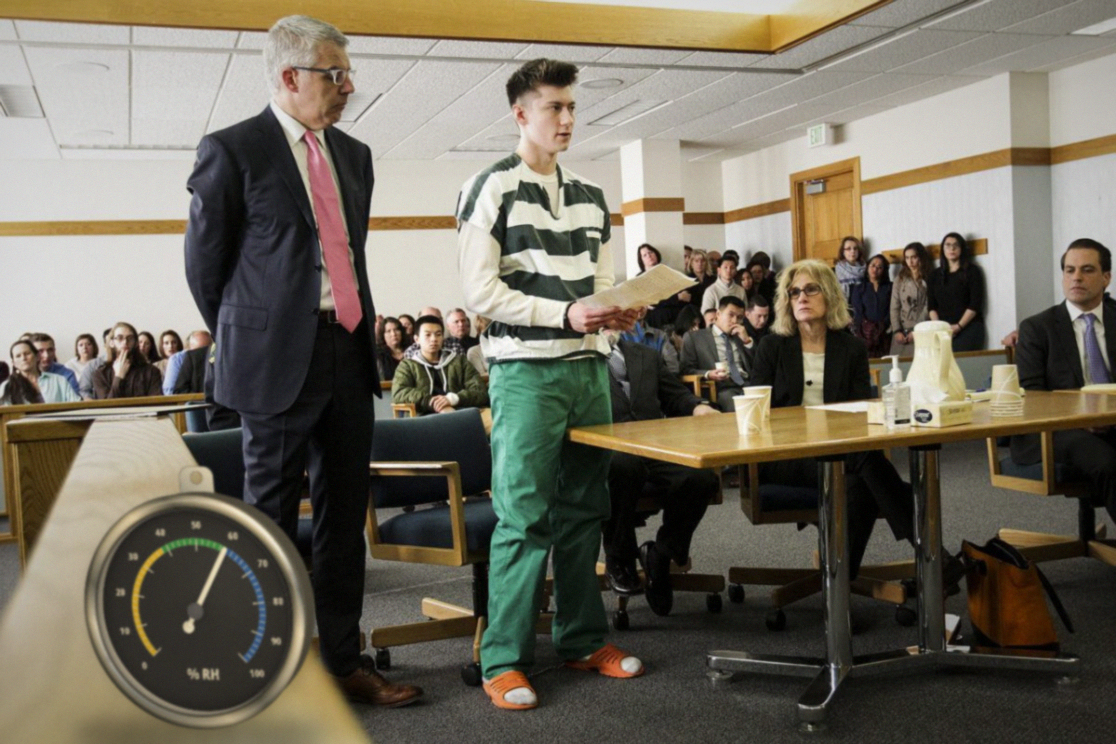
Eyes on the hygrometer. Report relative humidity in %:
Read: 60 %
